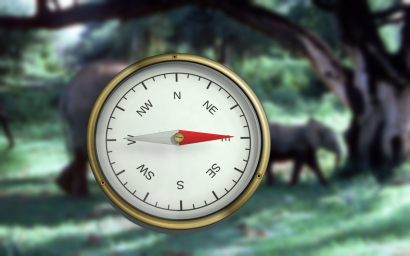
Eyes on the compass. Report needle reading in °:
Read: 90 °
